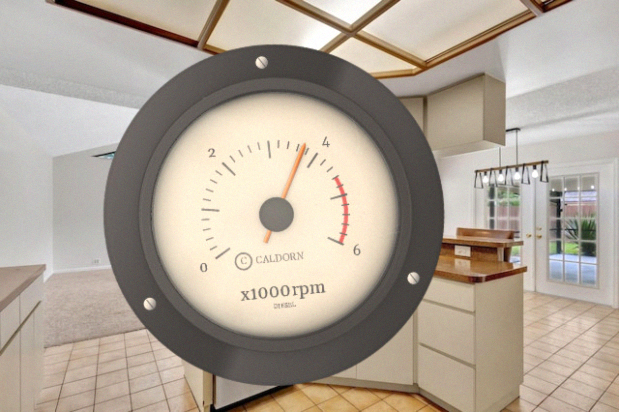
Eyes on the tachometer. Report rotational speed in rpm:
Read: 3700 rpm
